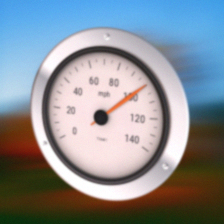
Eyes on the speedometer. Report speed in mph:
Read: 100 mph
